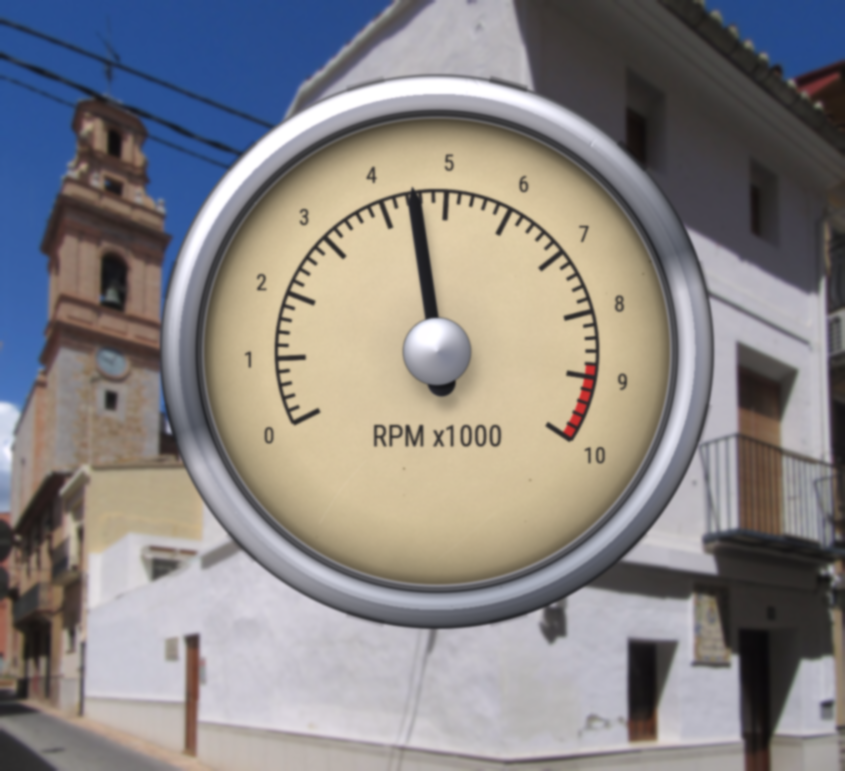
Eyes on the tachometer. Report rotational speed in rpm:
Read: 4500 rpm
